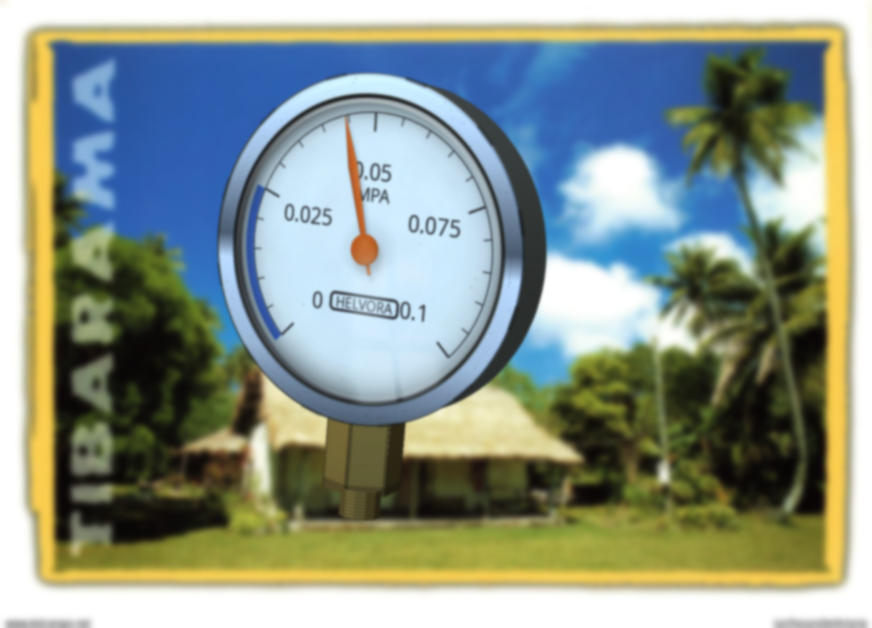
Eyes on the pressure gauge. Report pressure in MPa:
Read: 0.045 MPa
